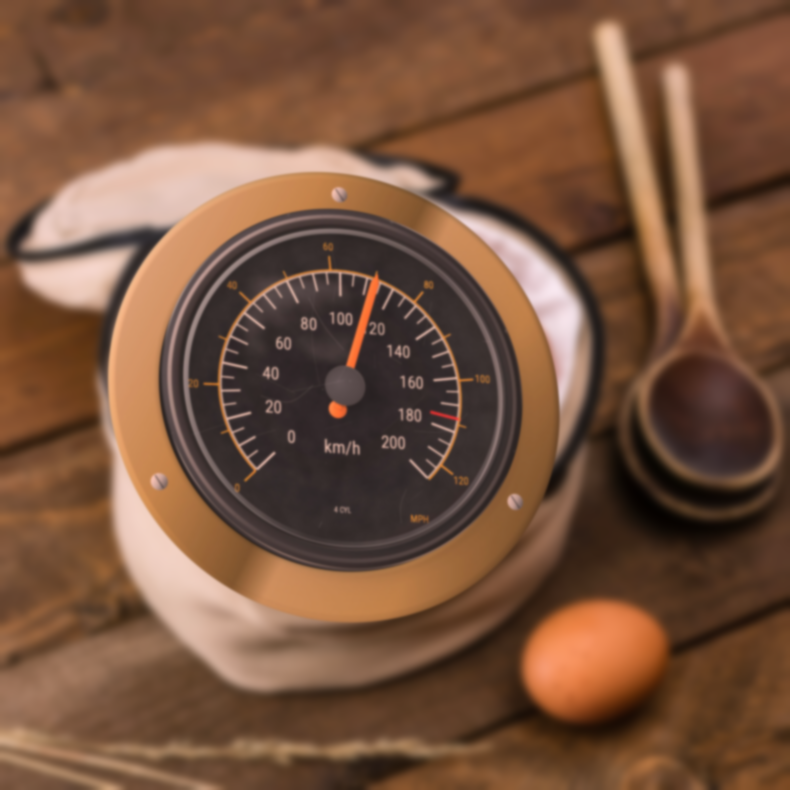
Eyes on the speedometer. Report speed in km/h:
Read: 112.5 km/h
